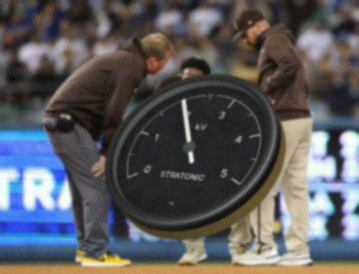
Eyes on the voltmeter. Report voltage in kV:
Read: 2 kV
